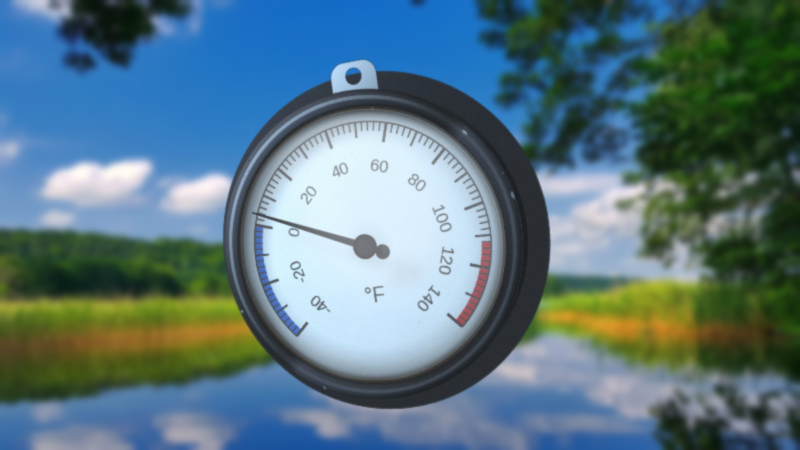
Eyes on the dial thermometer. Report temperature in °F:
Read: 4 °F
